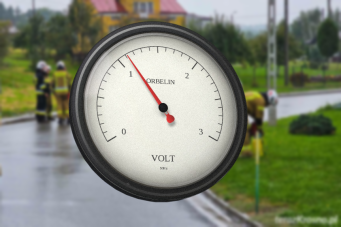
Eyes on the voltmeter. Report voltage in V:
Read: 1.1 V
